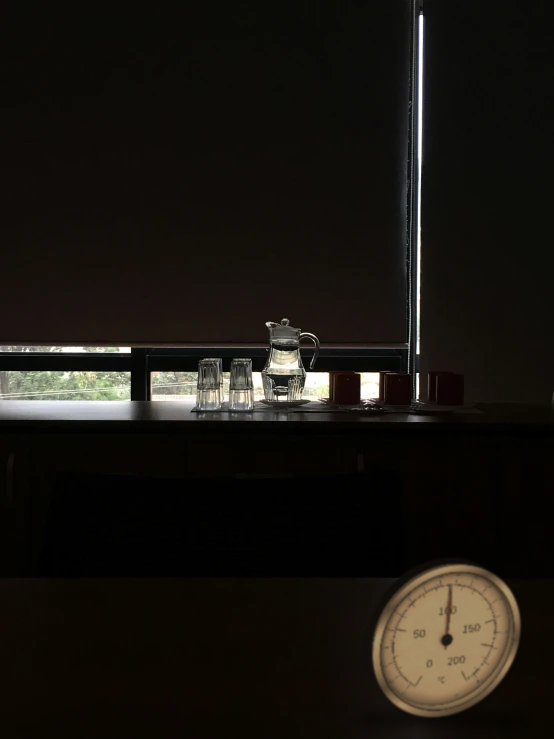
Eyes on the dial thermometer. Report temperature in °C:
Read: 100 °C
